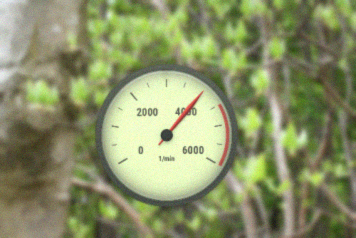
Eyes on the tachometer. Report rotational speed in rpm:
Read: 4000 rpm
